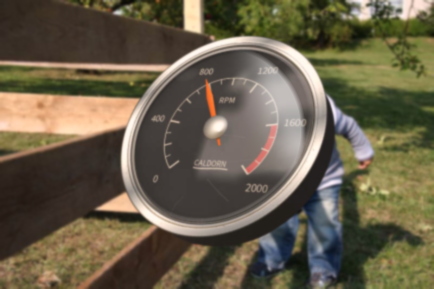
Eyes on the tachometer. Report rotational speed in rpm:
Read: 800 rpm
